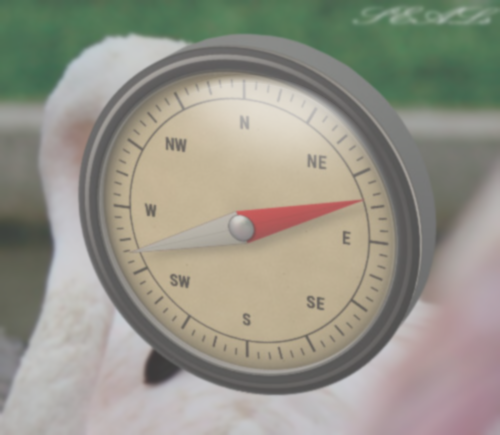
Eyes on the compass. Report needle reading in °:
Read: 70 °
